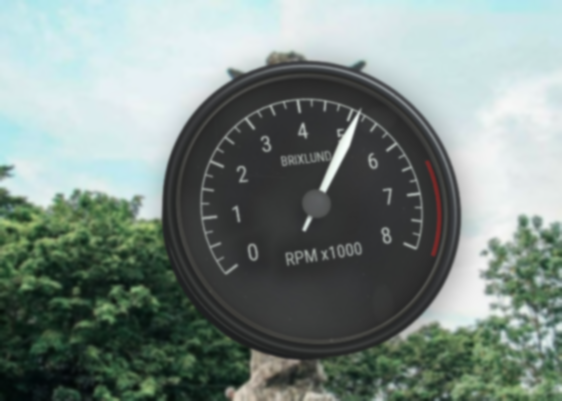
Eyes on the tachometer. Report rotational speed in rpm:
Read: 5125 rpm
